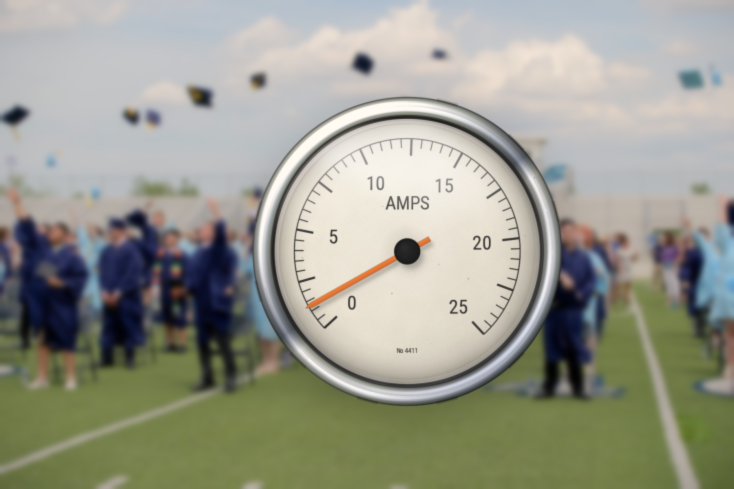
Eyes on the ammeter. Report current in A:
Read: 1.25 A
